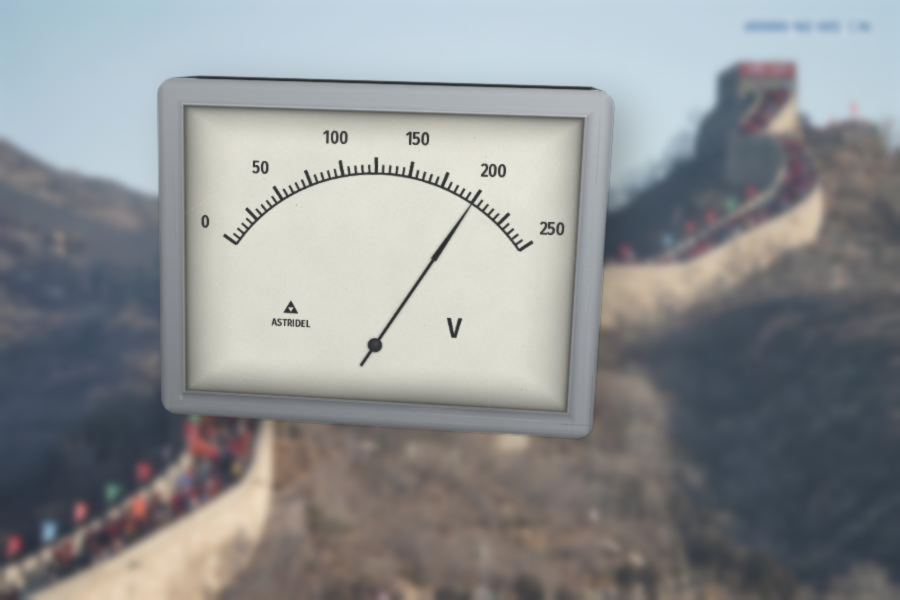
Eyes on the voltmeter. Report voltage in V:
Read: 200 V
